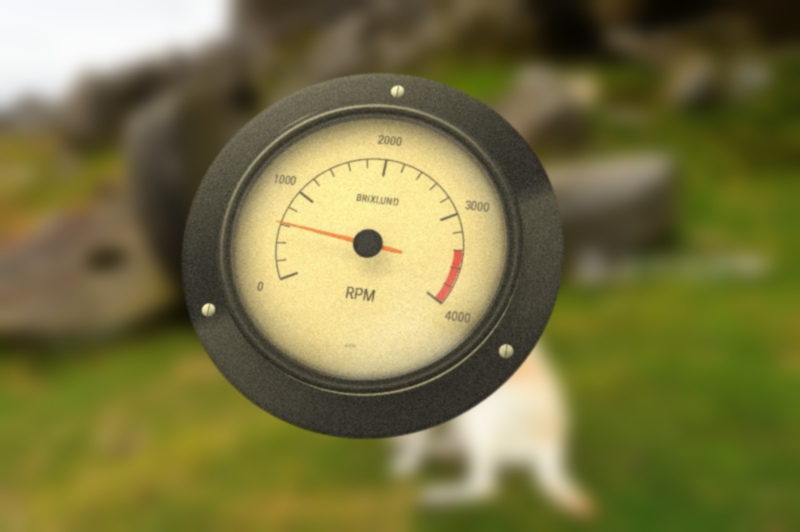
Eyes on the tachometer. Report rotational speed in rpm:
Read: 600 rpm
